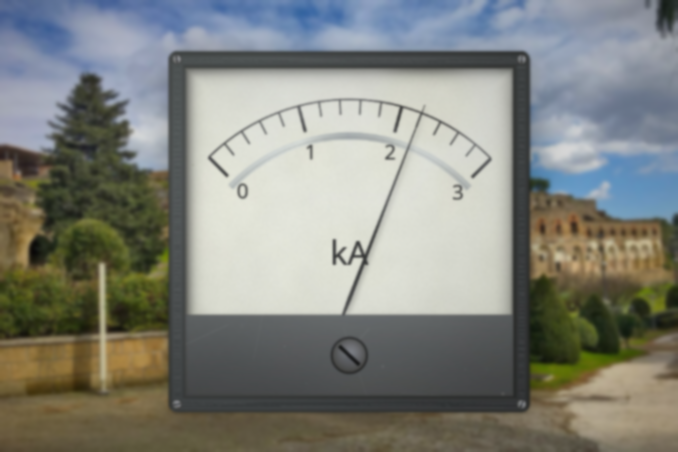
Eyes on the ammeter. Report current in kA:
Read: 2.2 kA
